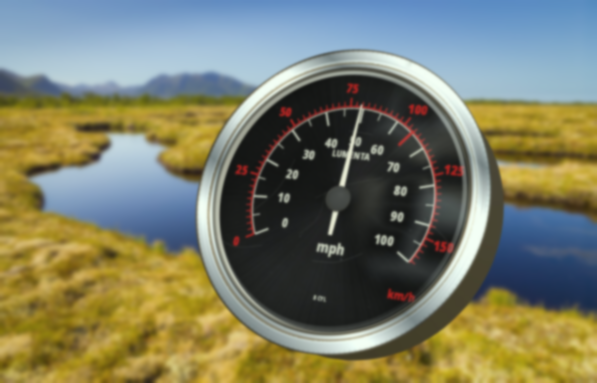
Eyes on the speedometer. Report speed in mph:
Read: 50 mph
